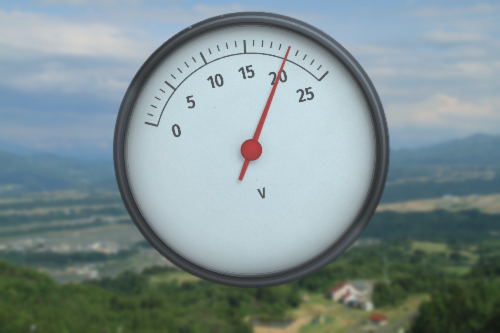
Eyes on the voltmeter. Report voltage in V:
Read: 20 V
